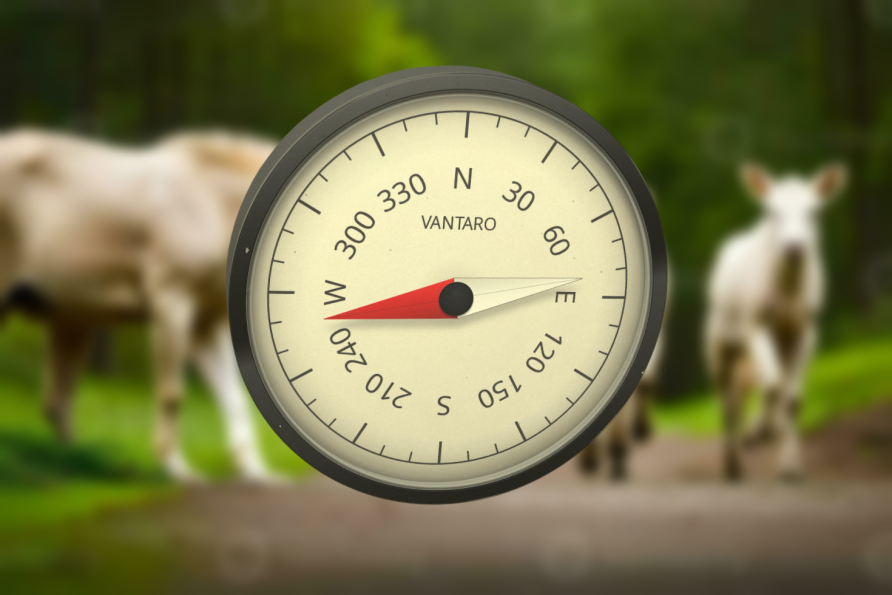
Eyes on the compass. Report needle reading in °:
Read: 260 °
